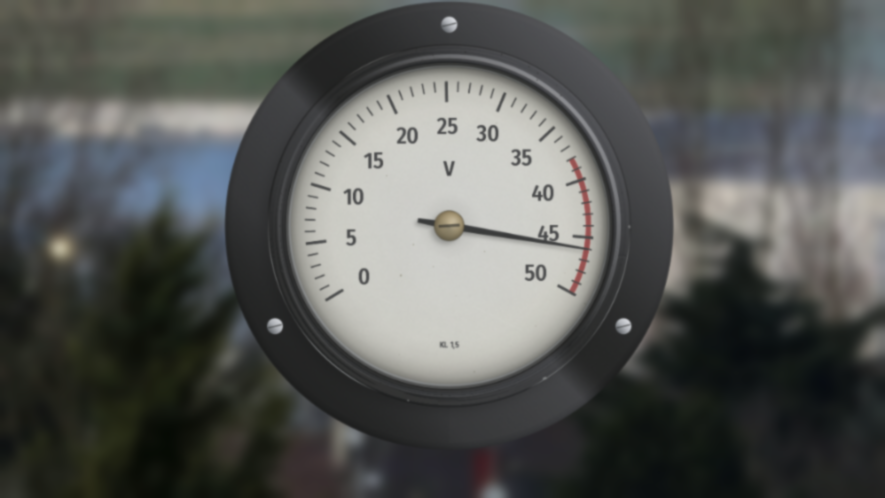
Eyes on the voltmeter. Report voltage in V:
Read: 46 V
